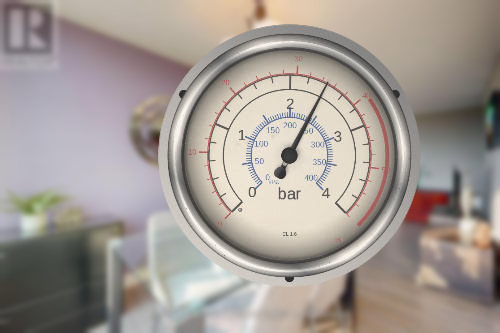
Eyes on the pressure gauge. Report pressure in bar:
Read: 2.4 bar
